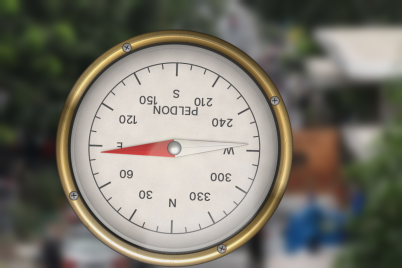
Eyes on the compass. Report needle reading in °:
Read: 85 °
